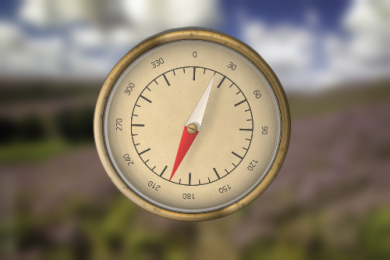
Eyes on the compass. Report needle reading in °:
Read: 200 °
